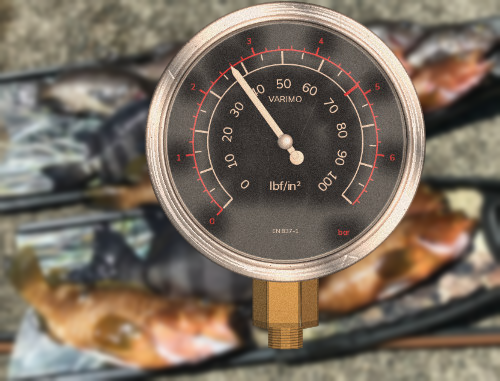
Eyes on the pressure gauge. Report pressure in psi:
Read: 37.5 psi
